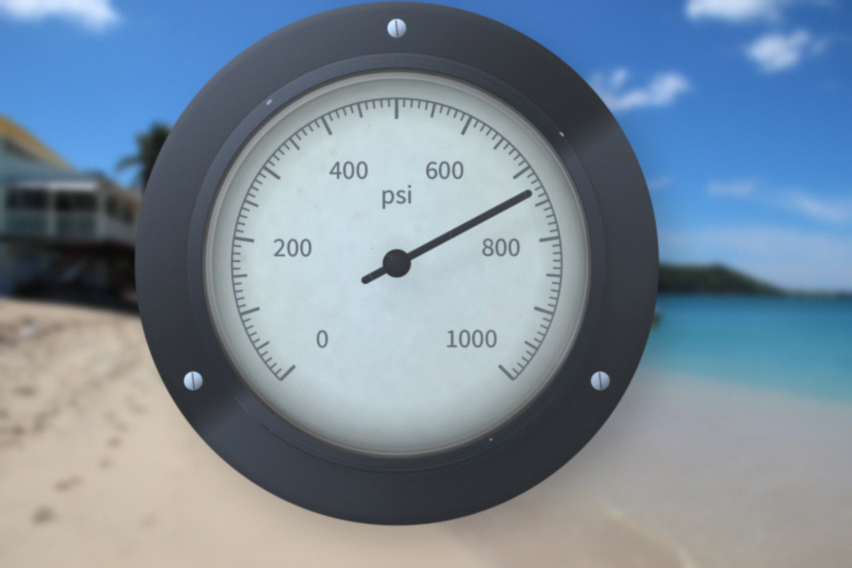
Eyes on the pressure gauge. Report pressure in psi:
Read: 730 psi
